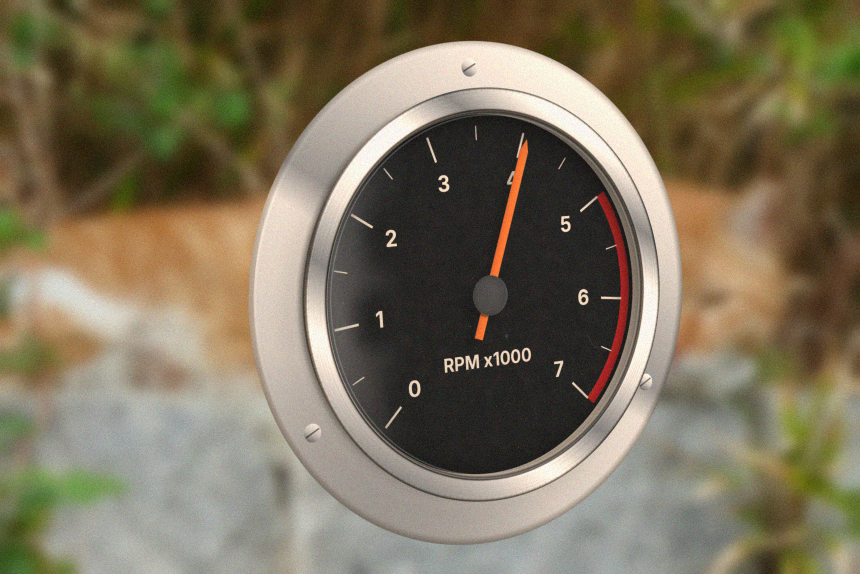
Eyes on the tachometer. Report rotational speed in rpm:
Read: 4000 rpm
